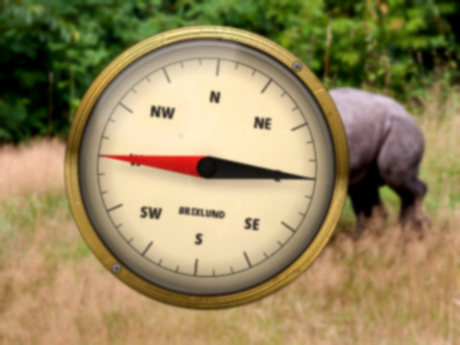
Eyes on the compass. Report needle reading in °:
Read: 270 °
